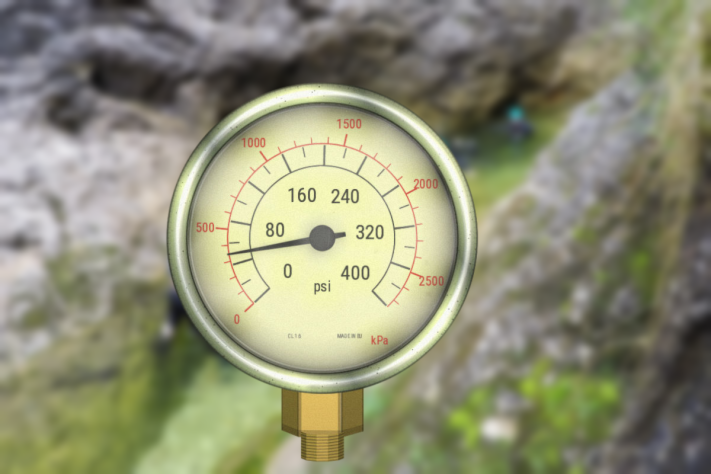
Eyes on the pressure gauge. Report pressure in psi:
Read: 50 psi
